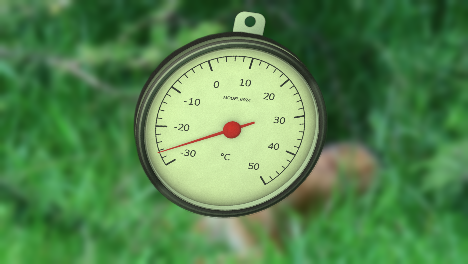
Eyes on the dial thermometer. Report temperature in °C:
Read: -26 °C
